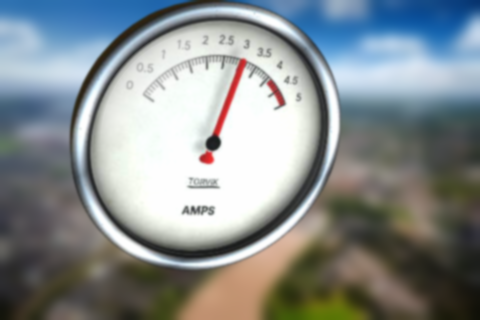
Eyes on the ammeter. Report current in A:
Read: 3 A
